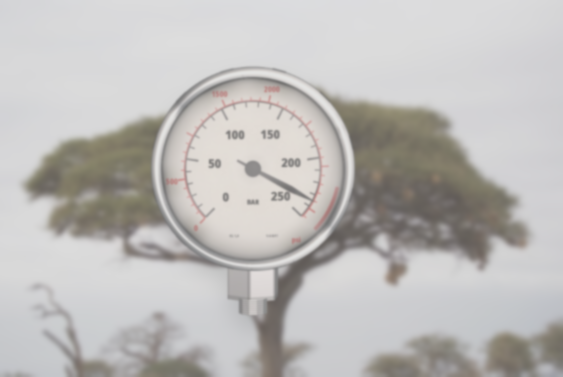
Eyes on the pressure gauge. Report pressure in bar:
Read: 235 bar
